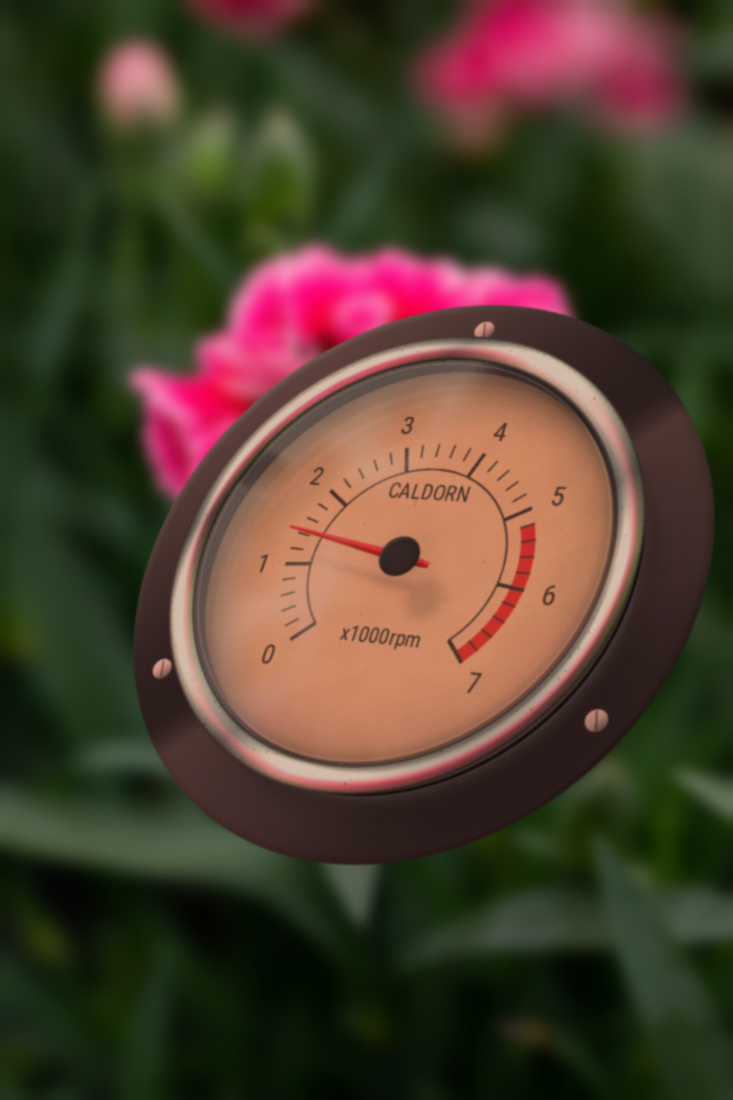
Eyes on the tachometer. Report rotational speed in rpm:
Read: 1400 rpm
